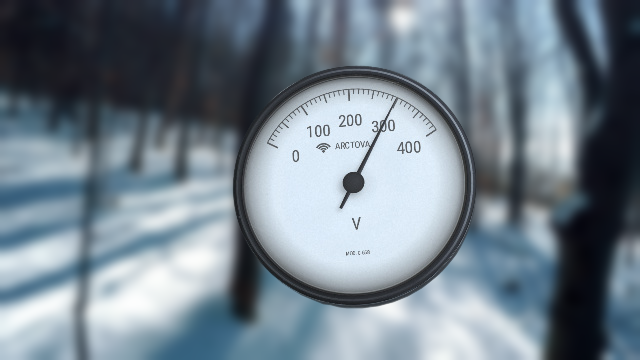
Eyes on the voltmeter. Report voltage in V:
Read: 300 V
